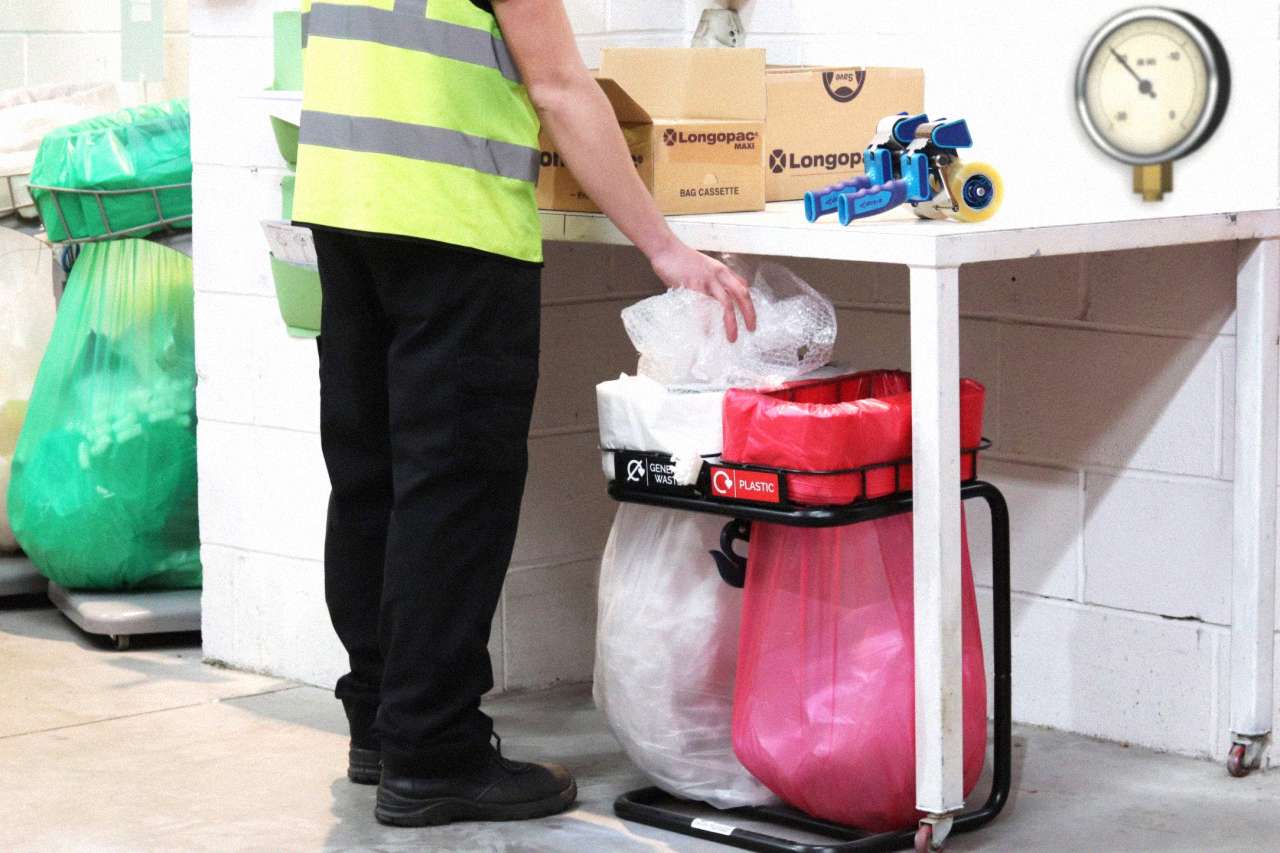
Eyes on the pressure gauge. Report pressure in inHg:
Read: -20 inHg
